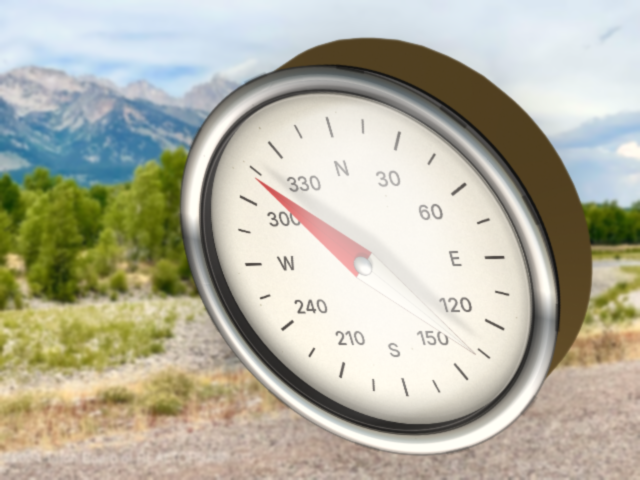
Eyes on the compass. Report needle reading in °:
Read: 315 °
